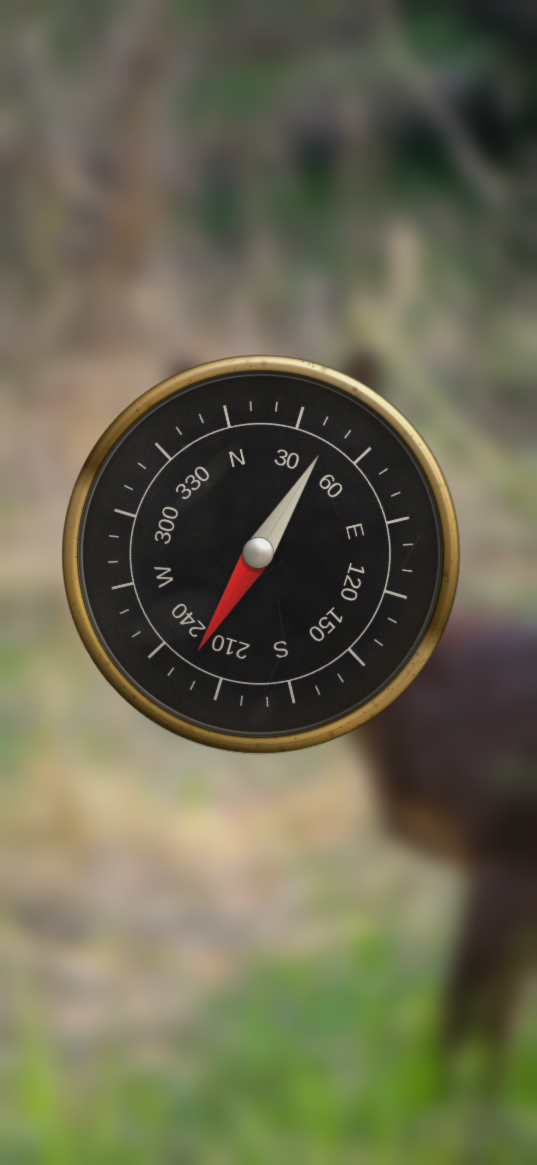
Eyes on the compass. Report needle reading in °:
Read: 225 °
